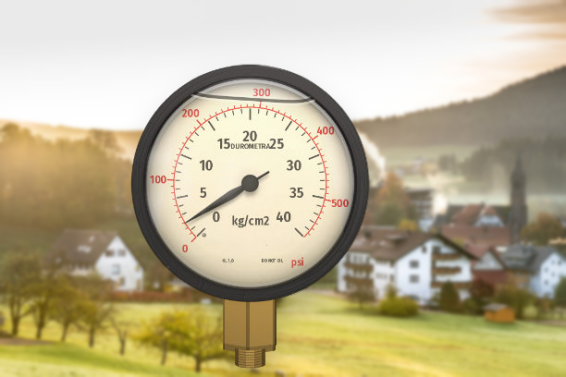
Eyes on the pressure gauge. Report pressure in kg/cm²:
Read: 2 kg/cm²
